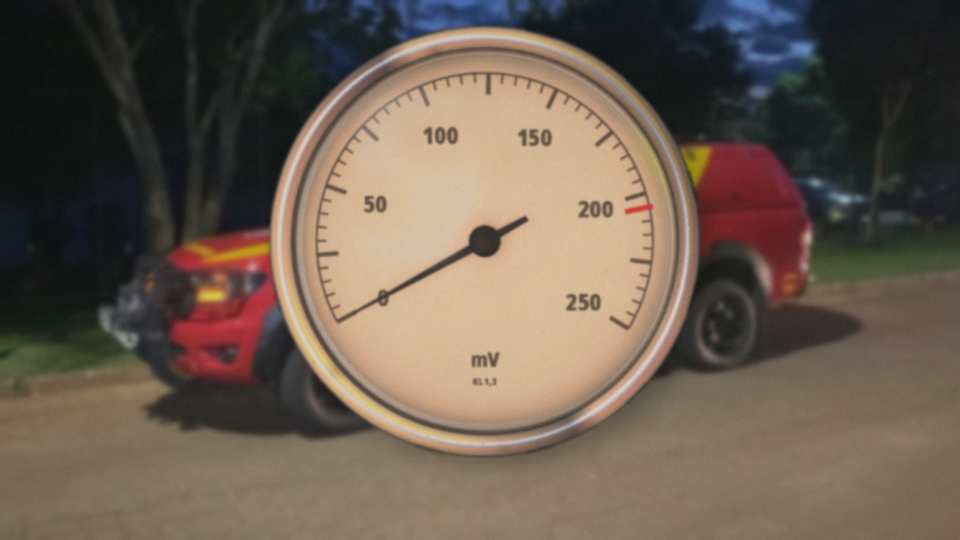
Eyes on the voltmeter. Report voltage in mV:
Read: 0 mV
